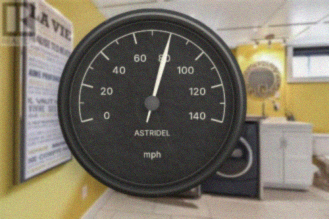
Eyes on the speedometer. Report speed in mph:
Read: 80 mph
